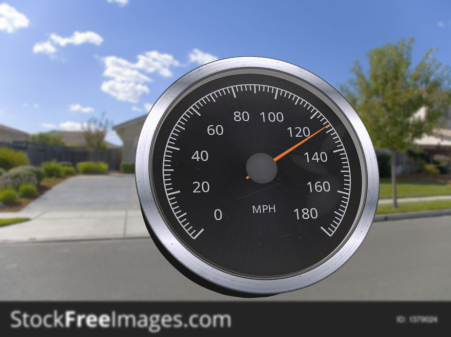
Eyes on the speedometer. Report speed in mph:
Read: 128 mph
